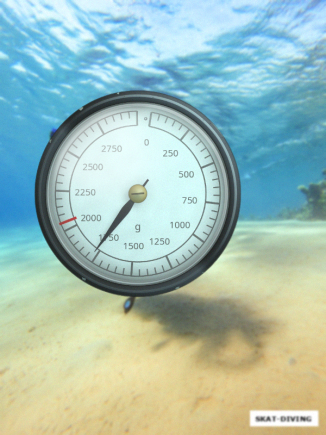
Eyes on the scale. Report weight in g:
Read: 1775 g
